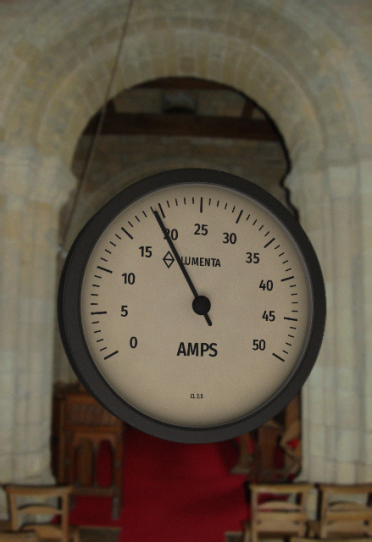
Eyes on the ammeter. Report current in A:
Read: 19 A
